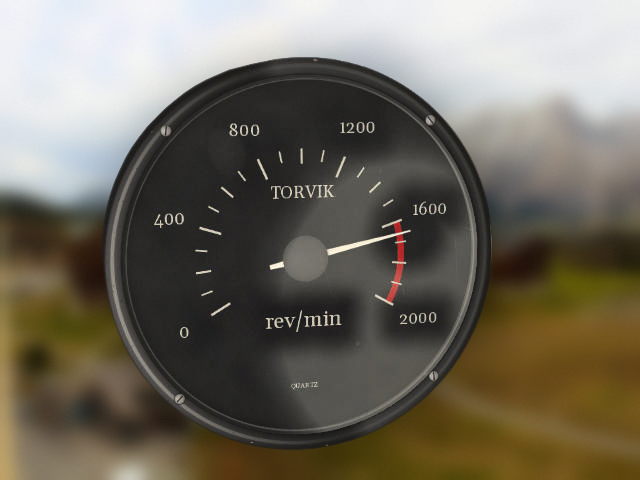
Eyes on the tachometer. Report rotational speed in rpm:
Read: 1650 rpm
